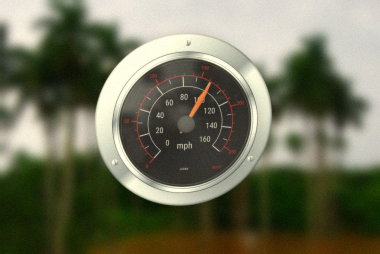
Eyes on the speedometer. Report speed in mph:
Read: 100 mph
